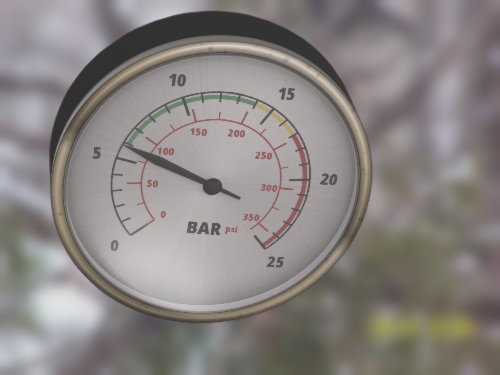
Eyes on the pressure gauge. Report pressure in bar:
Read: 6 bar
